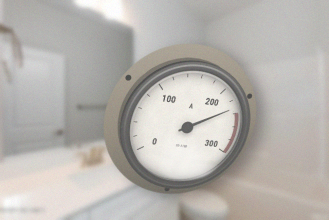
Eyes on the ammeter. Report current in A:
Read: 230 A
